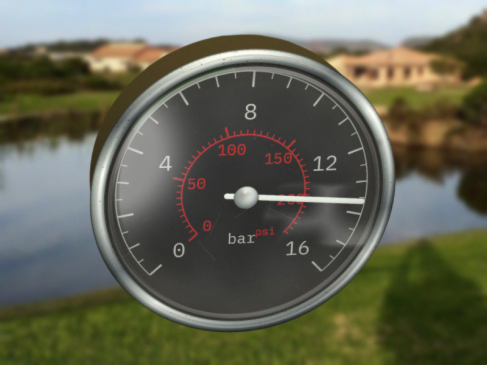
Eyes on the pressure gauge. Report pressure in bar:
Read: 13.5 bar
